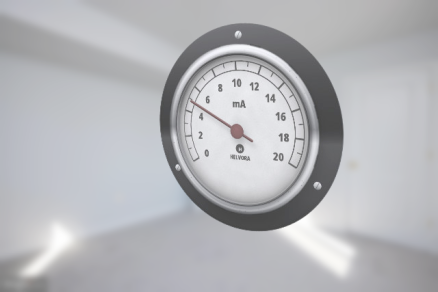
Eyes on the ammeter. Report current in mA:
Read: 5 mA
